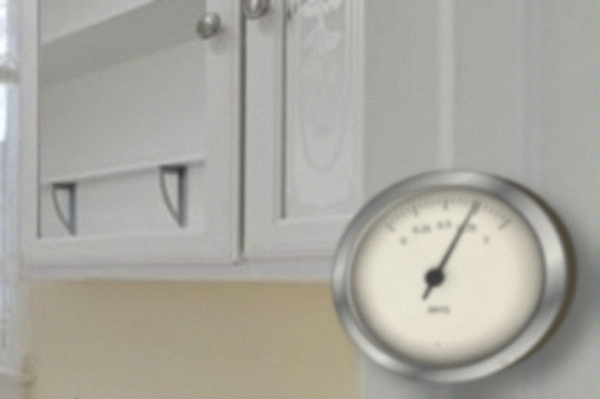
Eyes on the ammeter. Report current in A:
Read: 0.75 A
